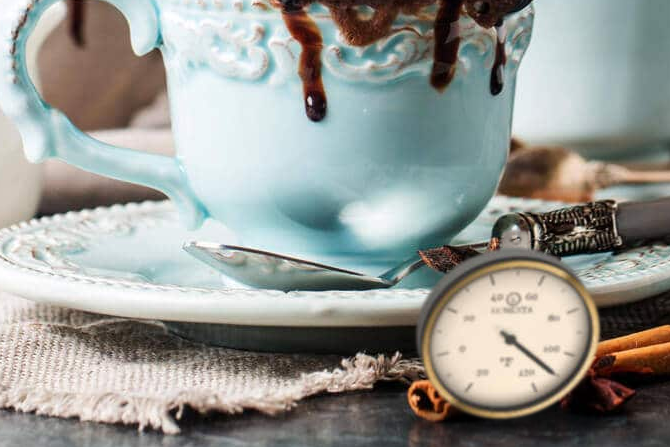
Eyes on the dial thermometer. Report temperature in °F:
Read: 110 °F
